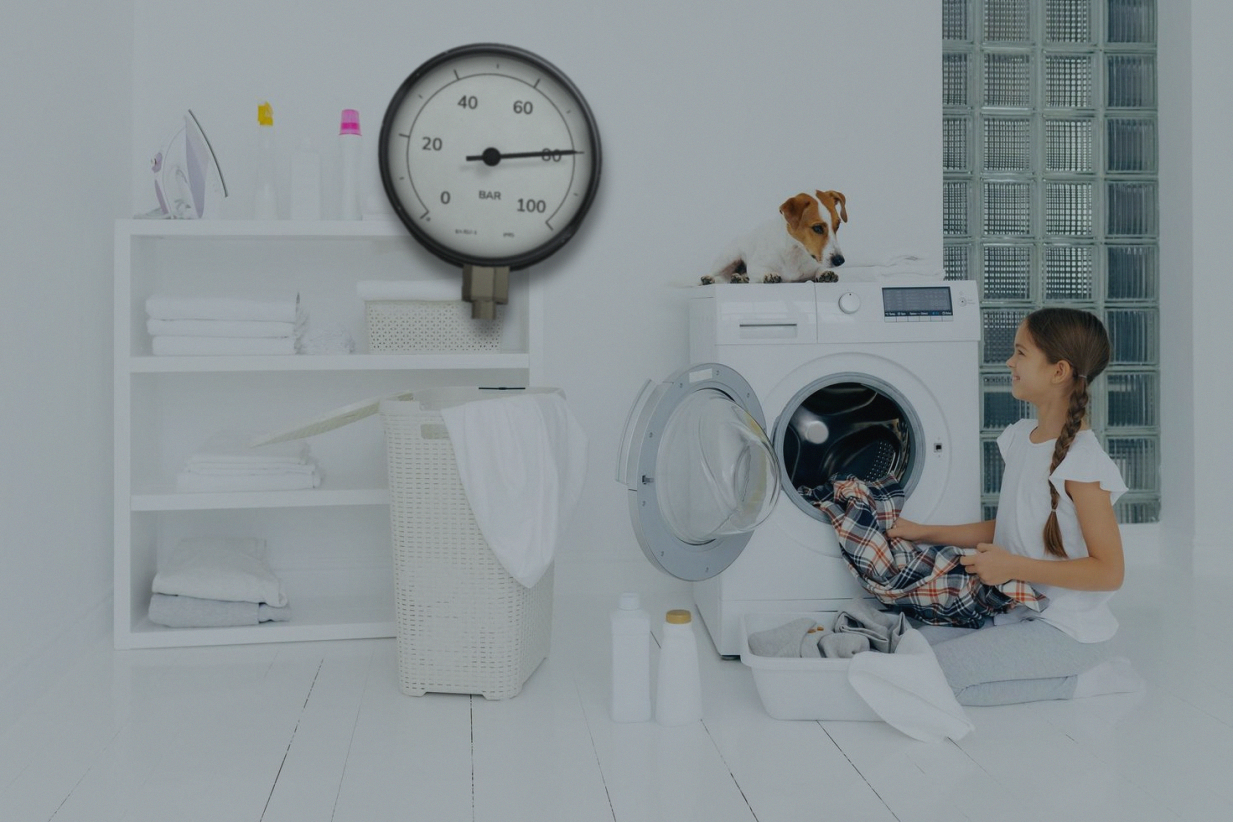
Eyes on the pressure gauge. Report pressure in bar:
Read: 80 bar
